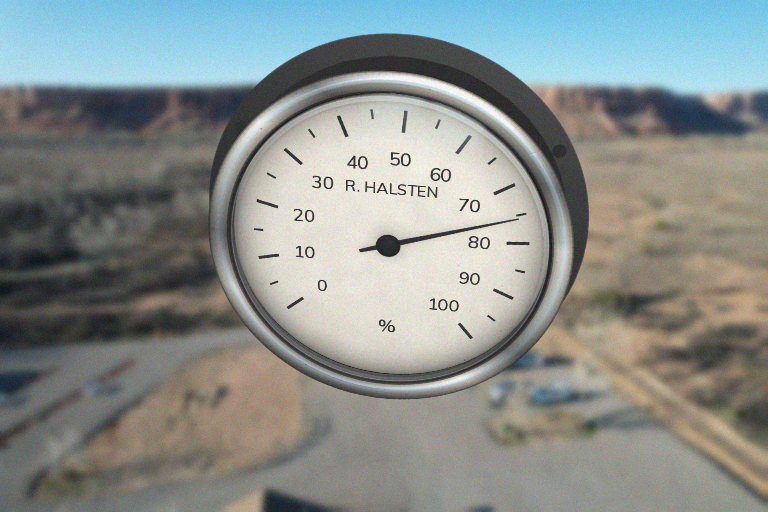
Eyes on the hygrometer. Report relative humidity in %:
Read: 75 %
